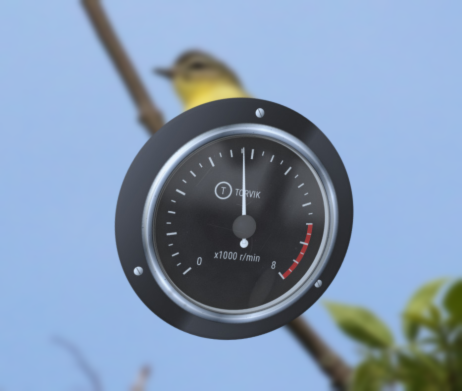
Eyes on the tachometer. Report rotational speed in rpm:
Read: 3750 rpm
